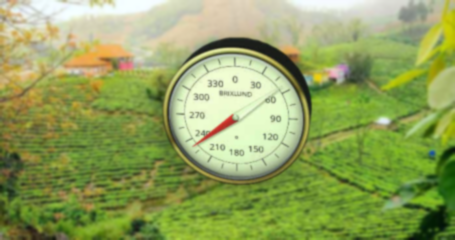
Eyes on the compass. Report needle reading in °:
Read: 232.5 °
